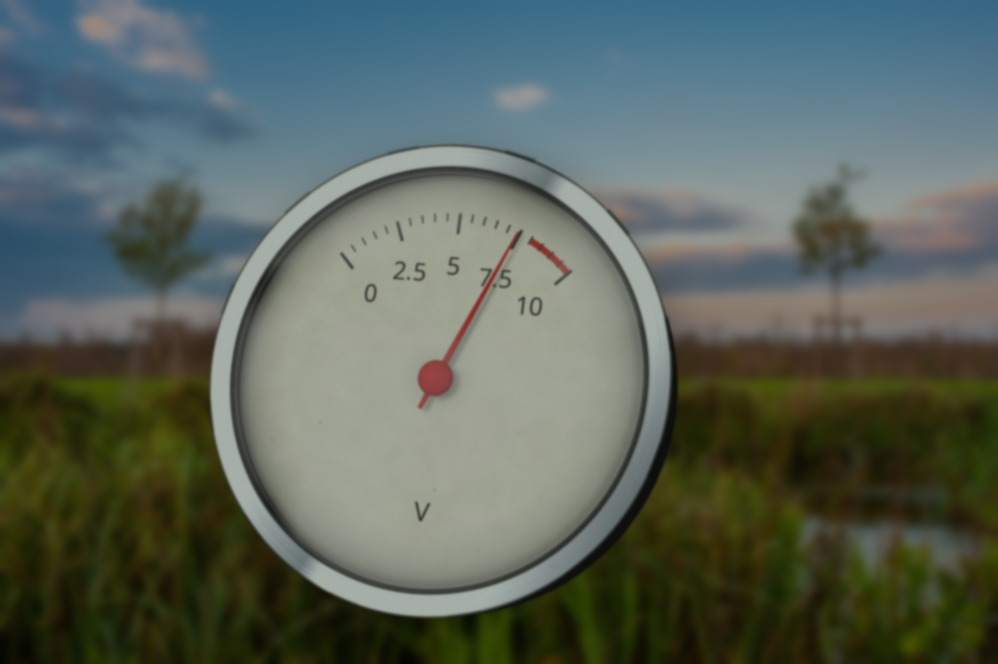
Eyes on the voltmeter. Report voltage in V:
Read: 7.5 V
